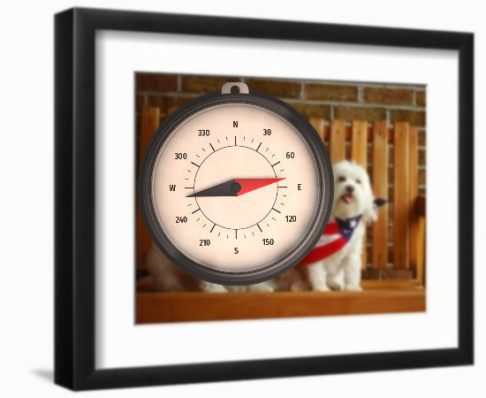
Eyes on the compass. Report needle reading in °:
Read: 80 °
